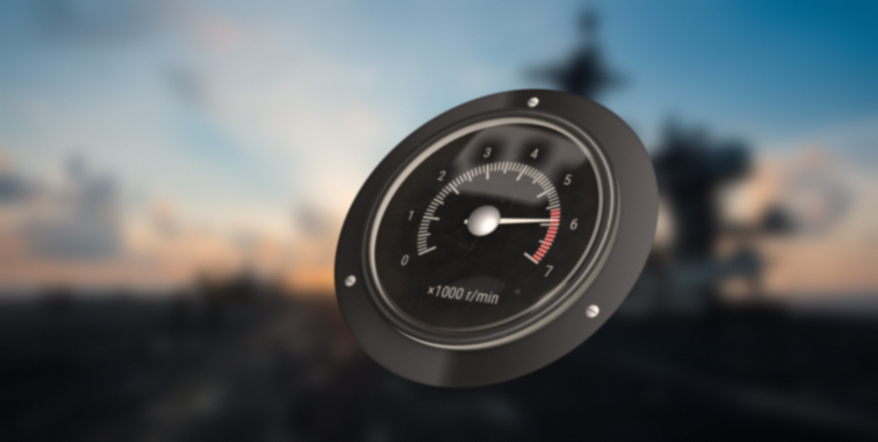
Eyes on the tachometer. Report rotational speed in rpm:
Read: 6000 rpm
